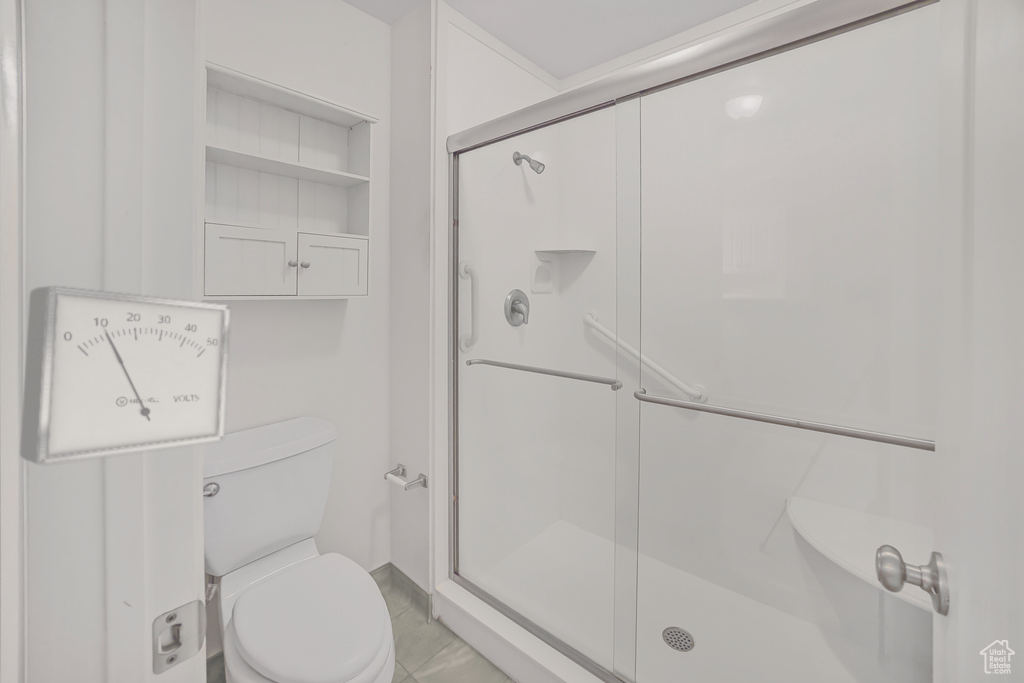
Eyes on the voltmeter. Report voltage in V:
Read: 10 V
